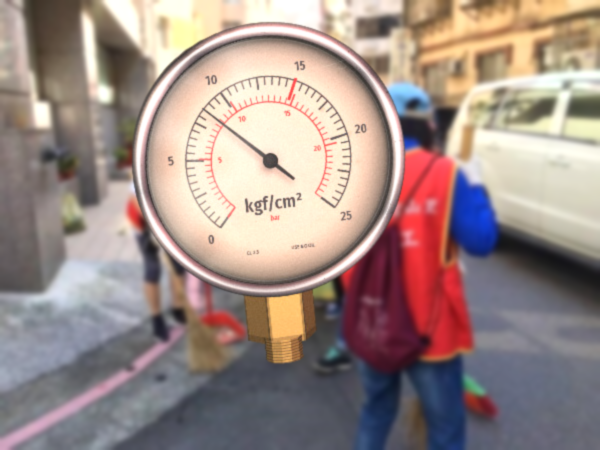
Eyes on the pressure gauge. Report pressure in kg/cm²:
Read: 8.5 kg/cm²
